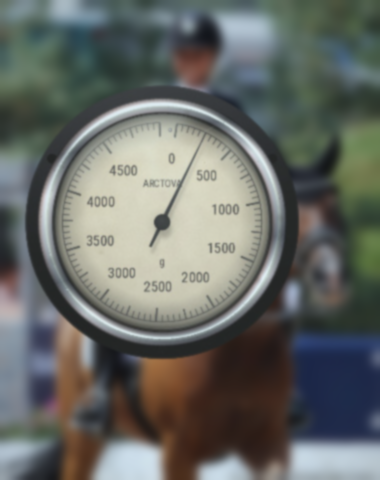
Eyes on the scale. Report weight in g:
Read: 250 g
